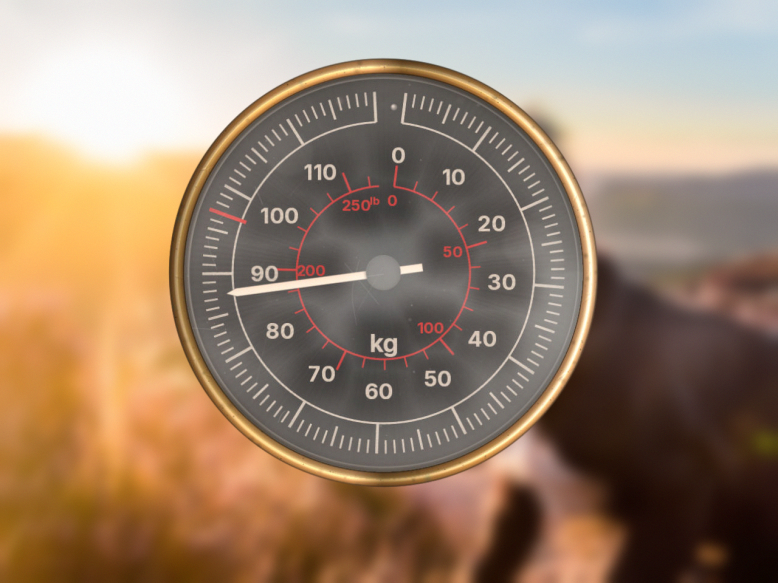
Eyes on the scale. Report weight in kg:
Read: 87.5 kg
